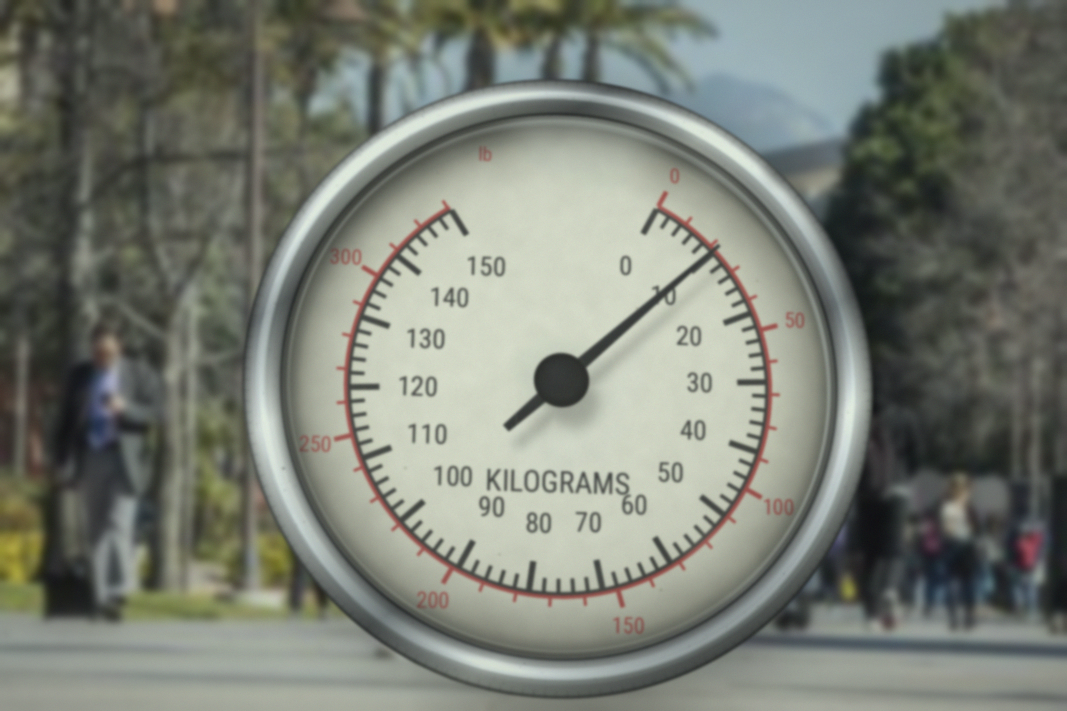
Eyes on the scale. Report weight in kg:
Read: 10 kg
